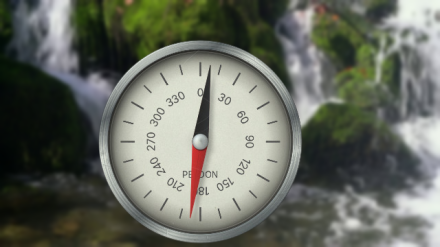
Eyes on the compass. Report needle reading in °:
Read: 187.5 °
